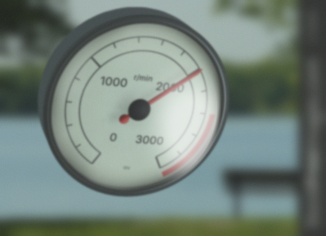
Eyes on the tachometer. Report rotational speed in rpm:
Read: 2000 rpm
